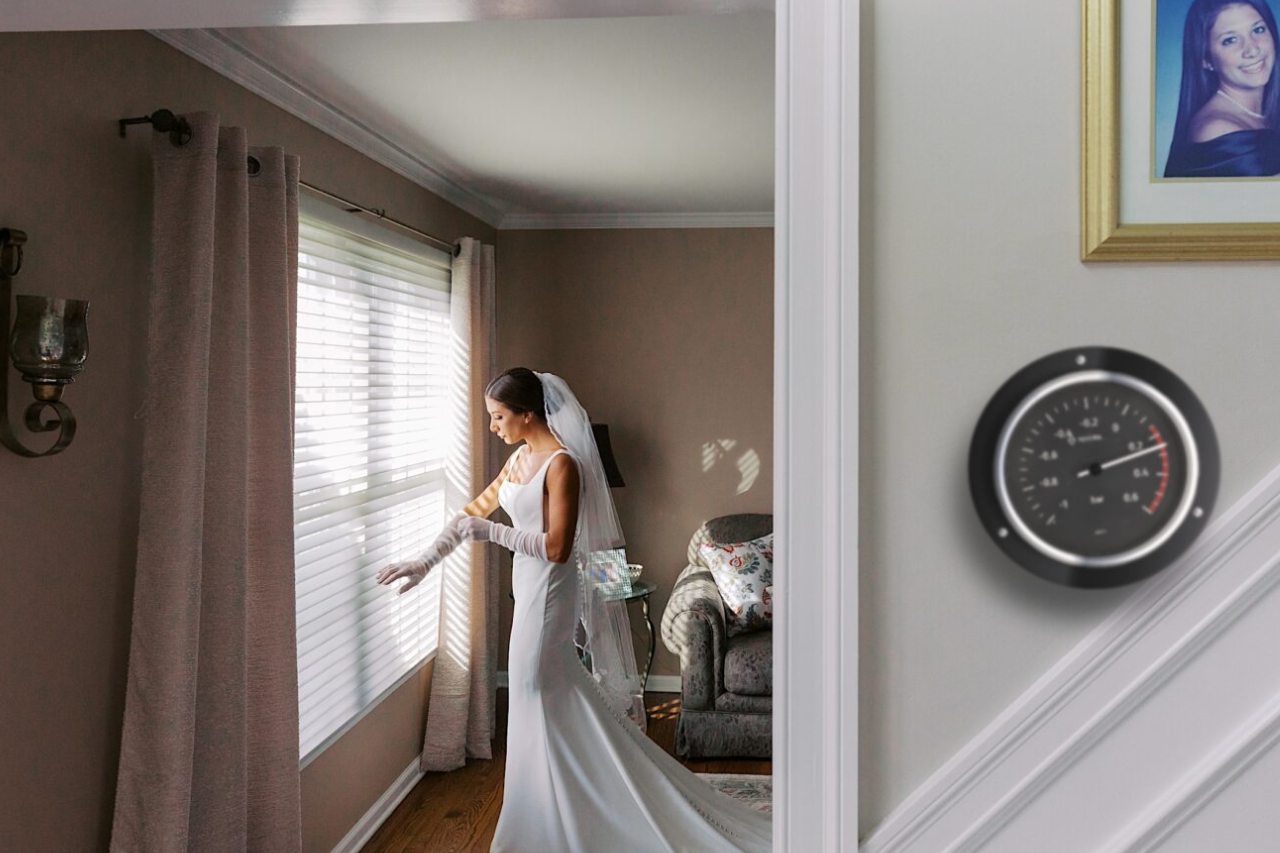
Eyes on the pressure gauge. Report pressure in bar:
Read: 0.25 bar
